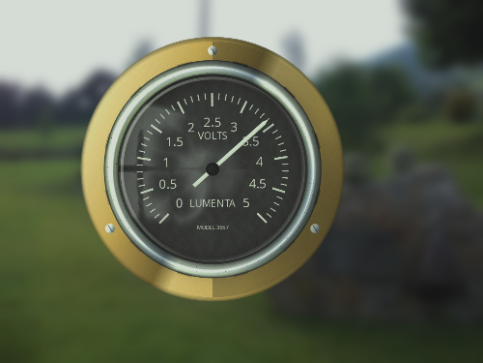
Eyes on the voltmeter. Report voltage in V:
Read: 3.4 V
